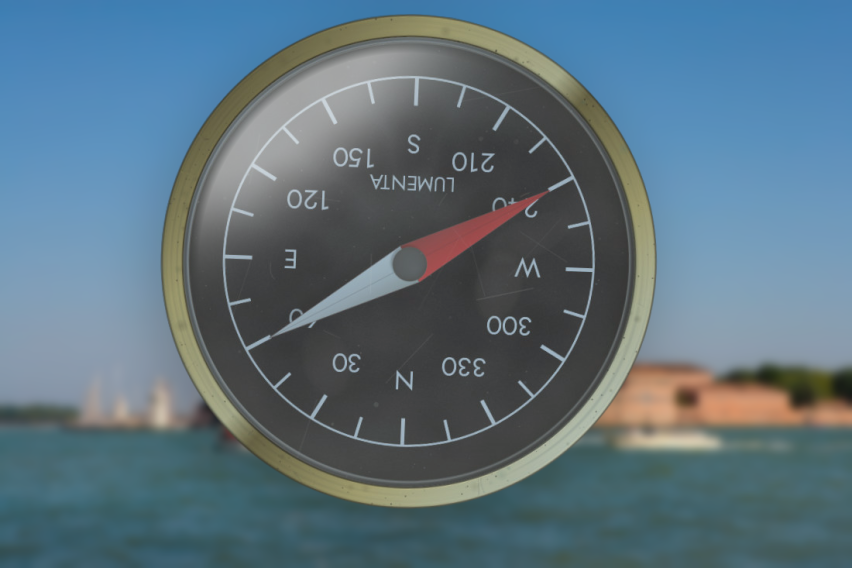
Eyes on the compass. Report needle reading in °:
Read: 240 °
